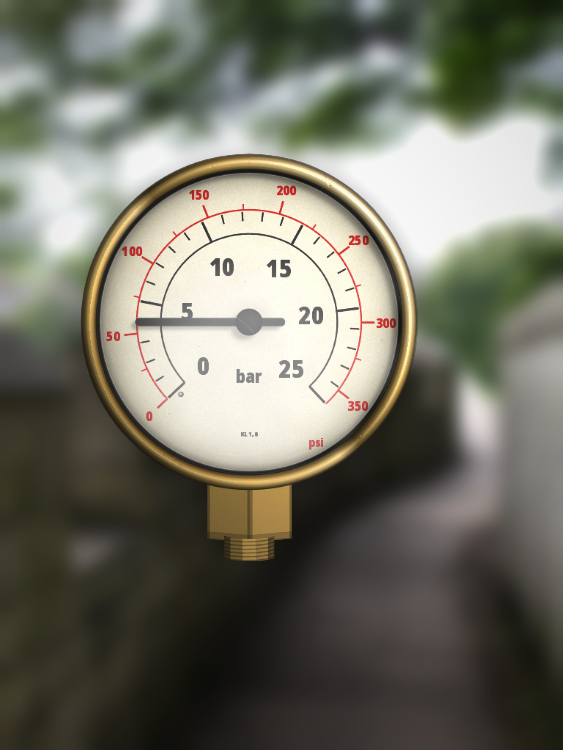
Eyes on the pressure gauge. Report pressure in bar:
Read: 4 bar
